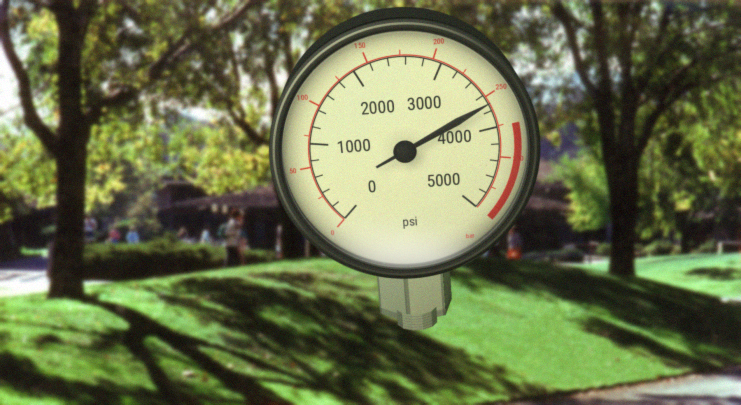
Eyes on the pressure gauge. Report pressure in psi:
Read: 3700 psi
